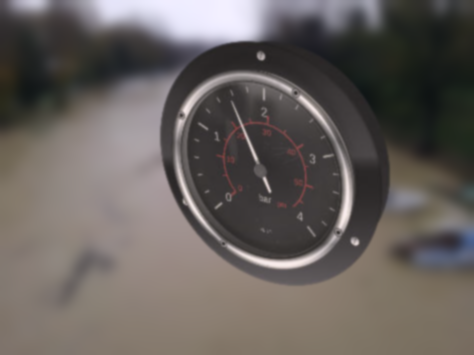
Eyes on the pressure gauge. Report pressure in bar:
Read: 1.6 bar
